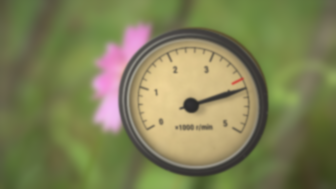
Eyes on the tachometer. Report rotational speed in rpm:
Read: 4000 rpm
